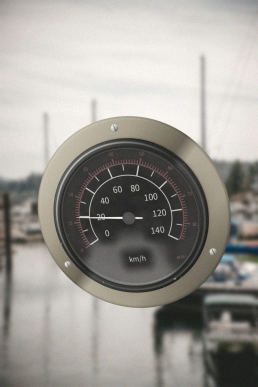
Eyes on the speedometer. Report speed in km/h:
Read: 20 km/h
